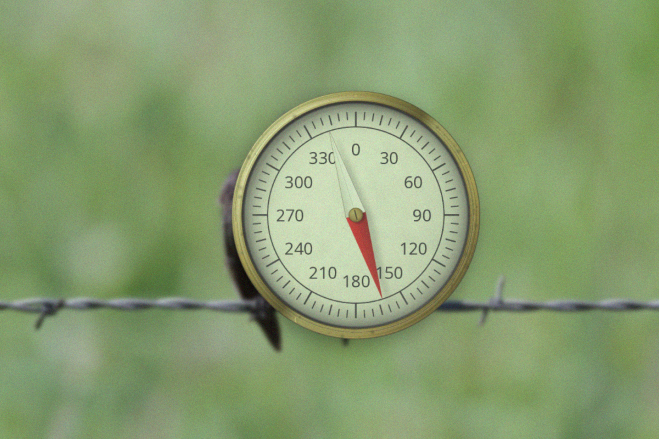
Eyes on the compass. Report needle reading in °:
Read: 162.5 °
